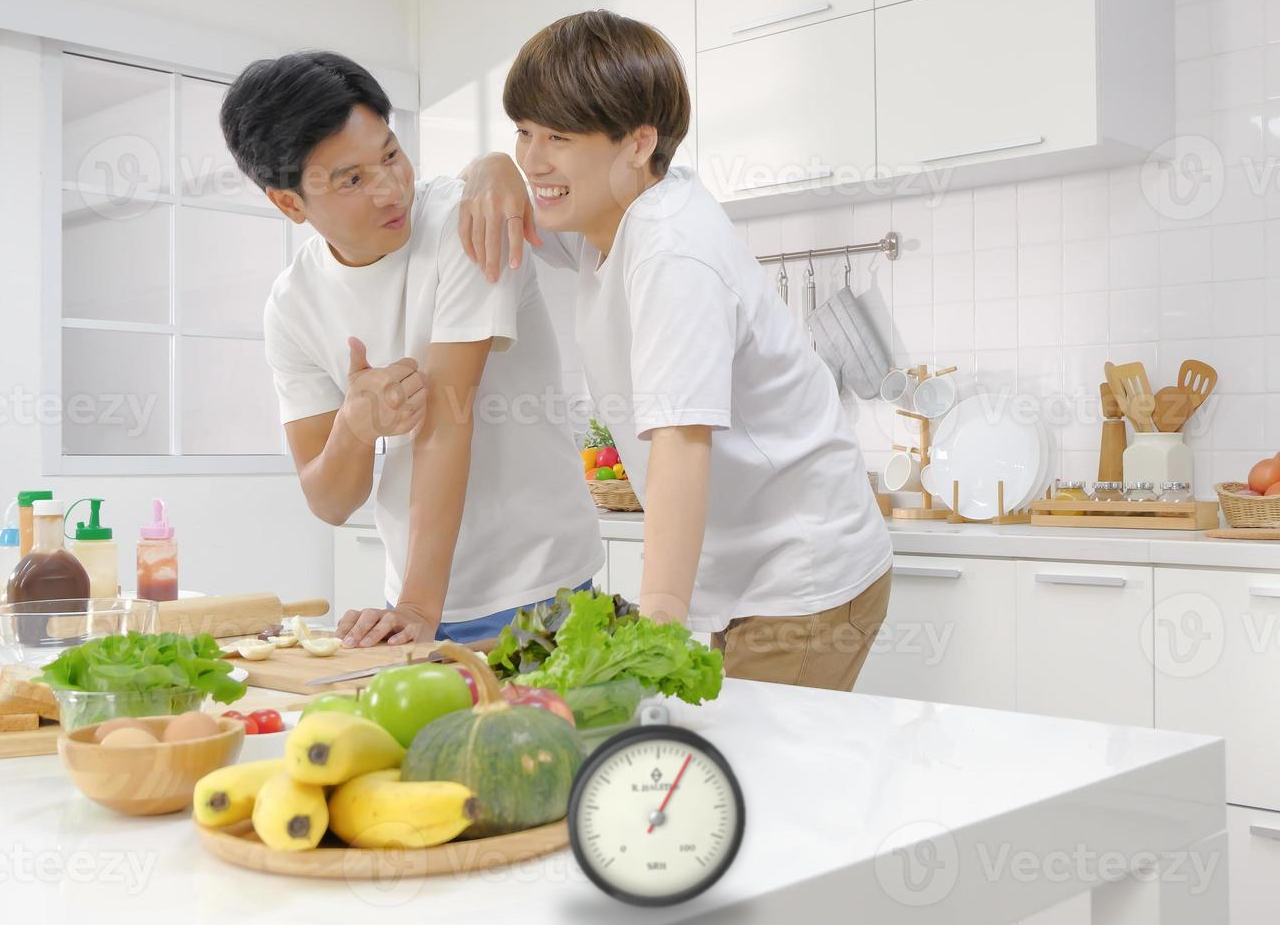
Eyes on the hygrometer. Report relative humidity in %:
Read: 60 %
